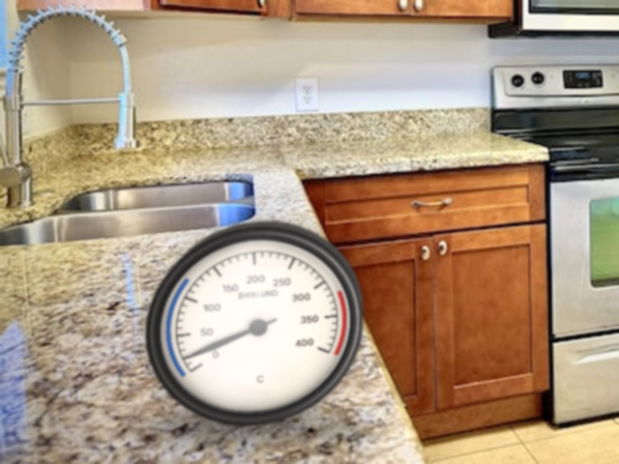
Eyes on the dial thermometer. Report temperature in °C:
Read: 20 °C
